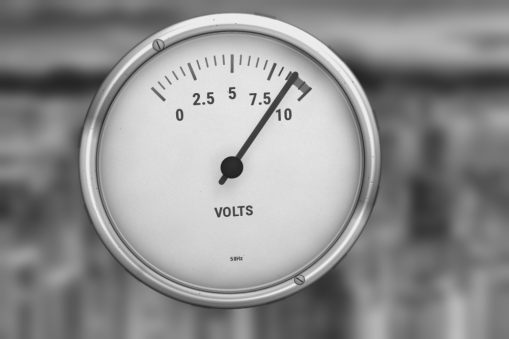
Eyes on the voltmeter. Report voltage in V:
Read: 8.75 V
